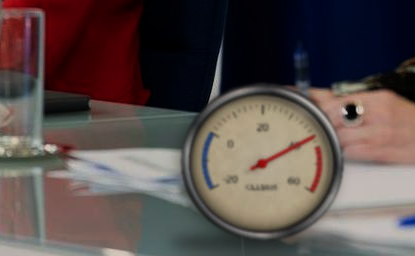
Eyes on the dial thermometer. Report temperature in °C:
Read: 40 °C
